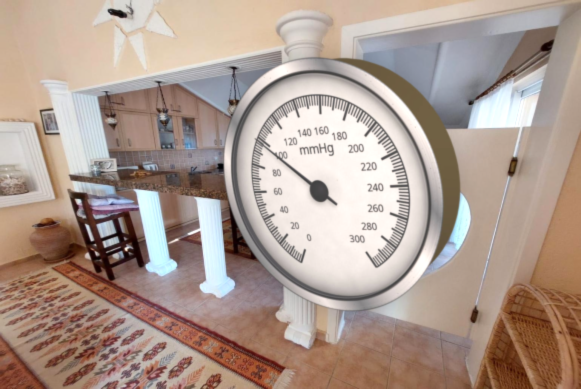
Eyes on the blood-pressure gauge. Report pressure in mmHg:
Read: 100 mmHg
